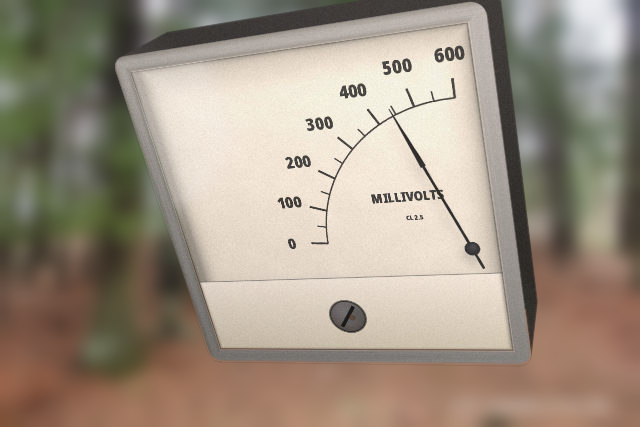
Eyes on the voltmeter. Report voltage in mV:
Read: 450 mV
